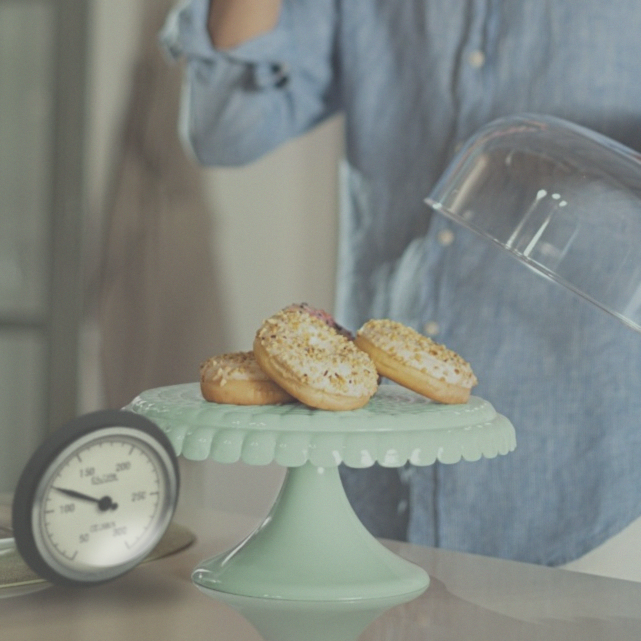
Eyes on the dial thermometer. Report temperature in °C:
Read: 120 °C
